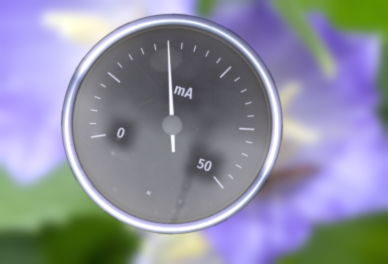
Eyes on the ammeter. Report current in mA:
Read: 20 mA
